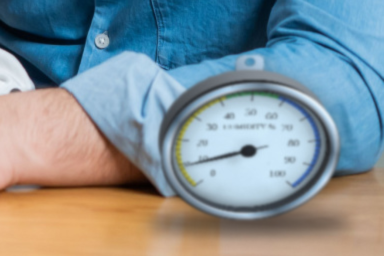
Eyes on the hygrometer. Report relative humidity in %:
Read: 10 %
